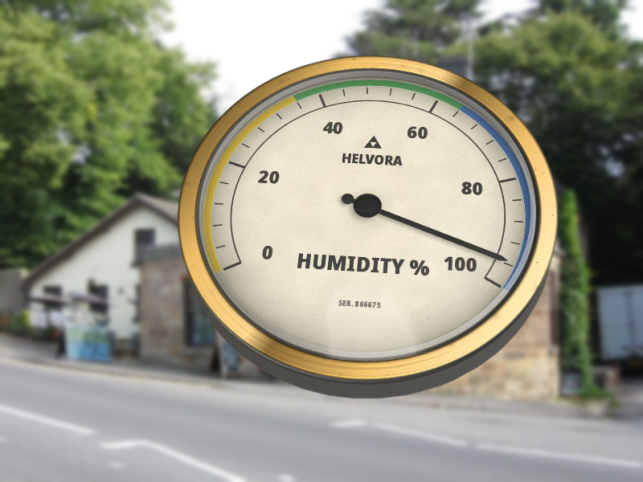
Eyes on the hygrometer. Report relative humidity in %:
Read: 96 %
